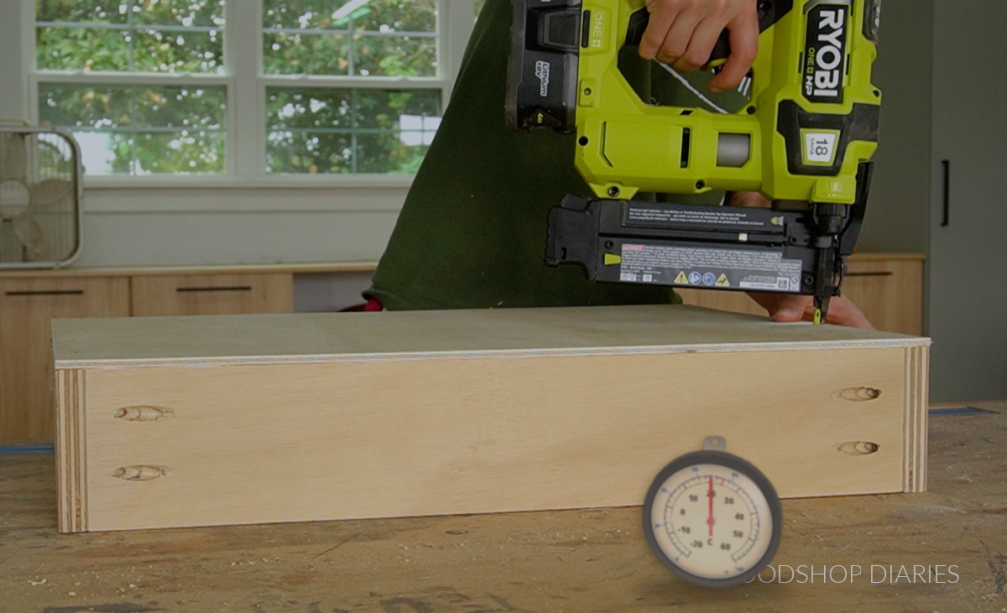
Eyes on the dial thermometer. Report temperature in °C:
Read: 20 °C
